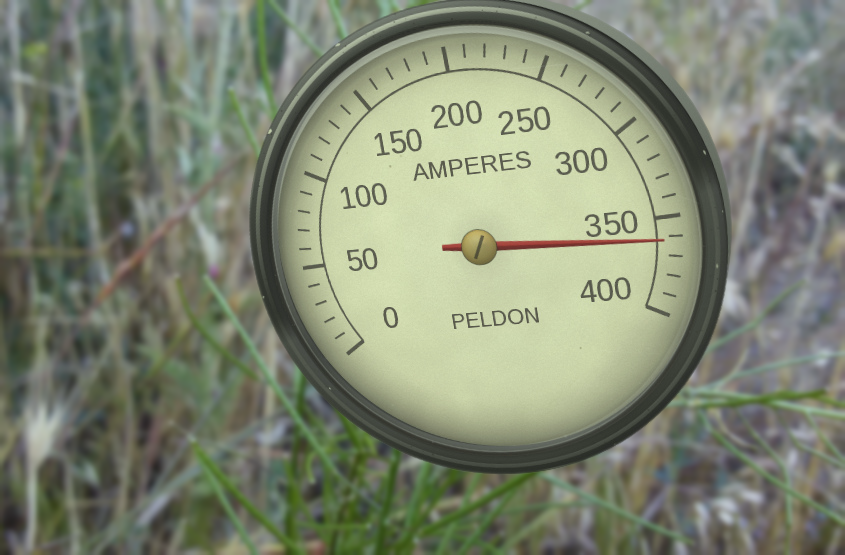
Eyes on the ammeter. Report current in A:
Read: 360 A
